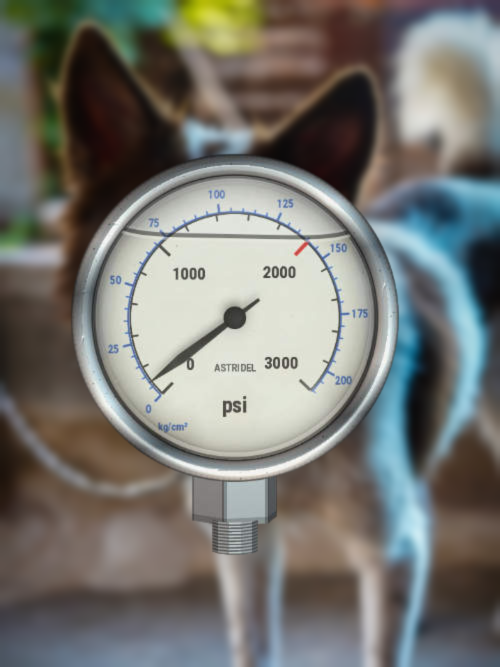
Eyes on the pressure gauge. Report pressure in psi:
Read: 100 psi
